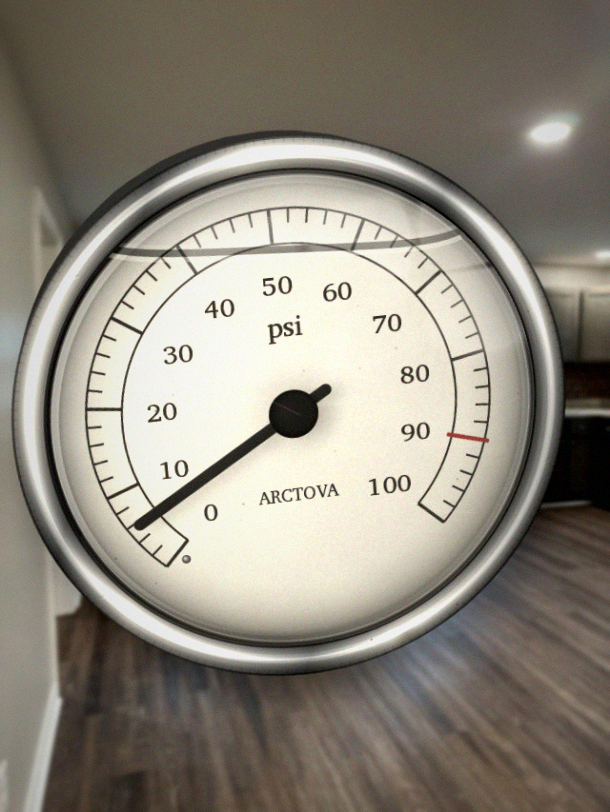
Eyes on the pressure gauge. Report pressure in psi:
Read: 6 psi
